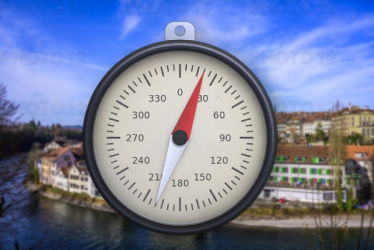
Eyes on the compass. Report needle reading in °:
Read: 20 °
